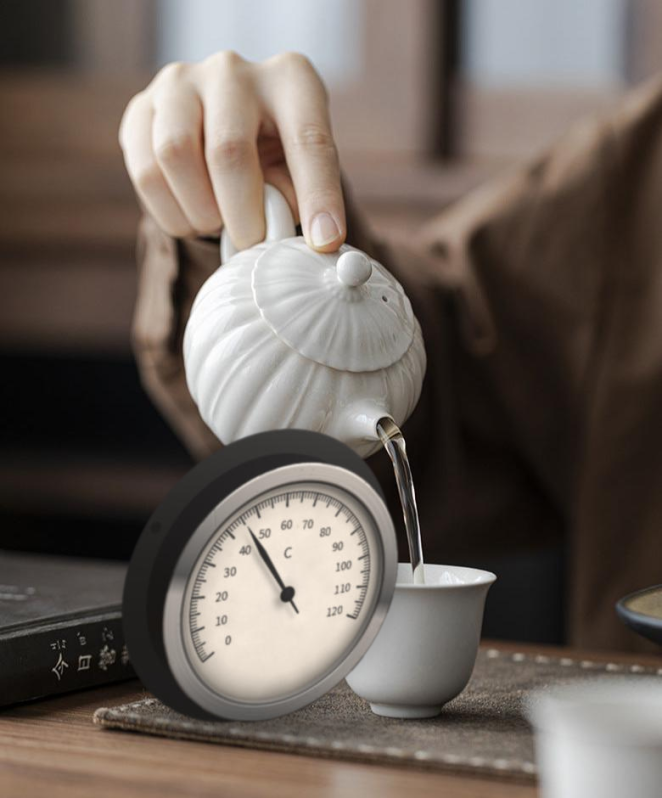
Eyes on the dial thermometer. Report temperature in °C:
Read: 45 °C
